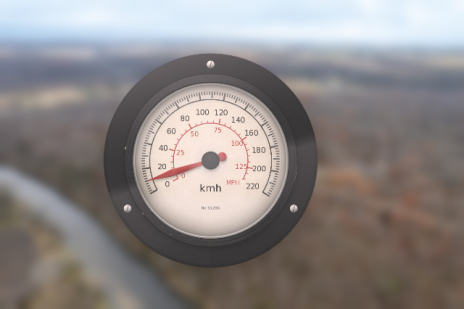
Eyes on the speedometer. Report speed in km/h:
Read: 10 km/h
